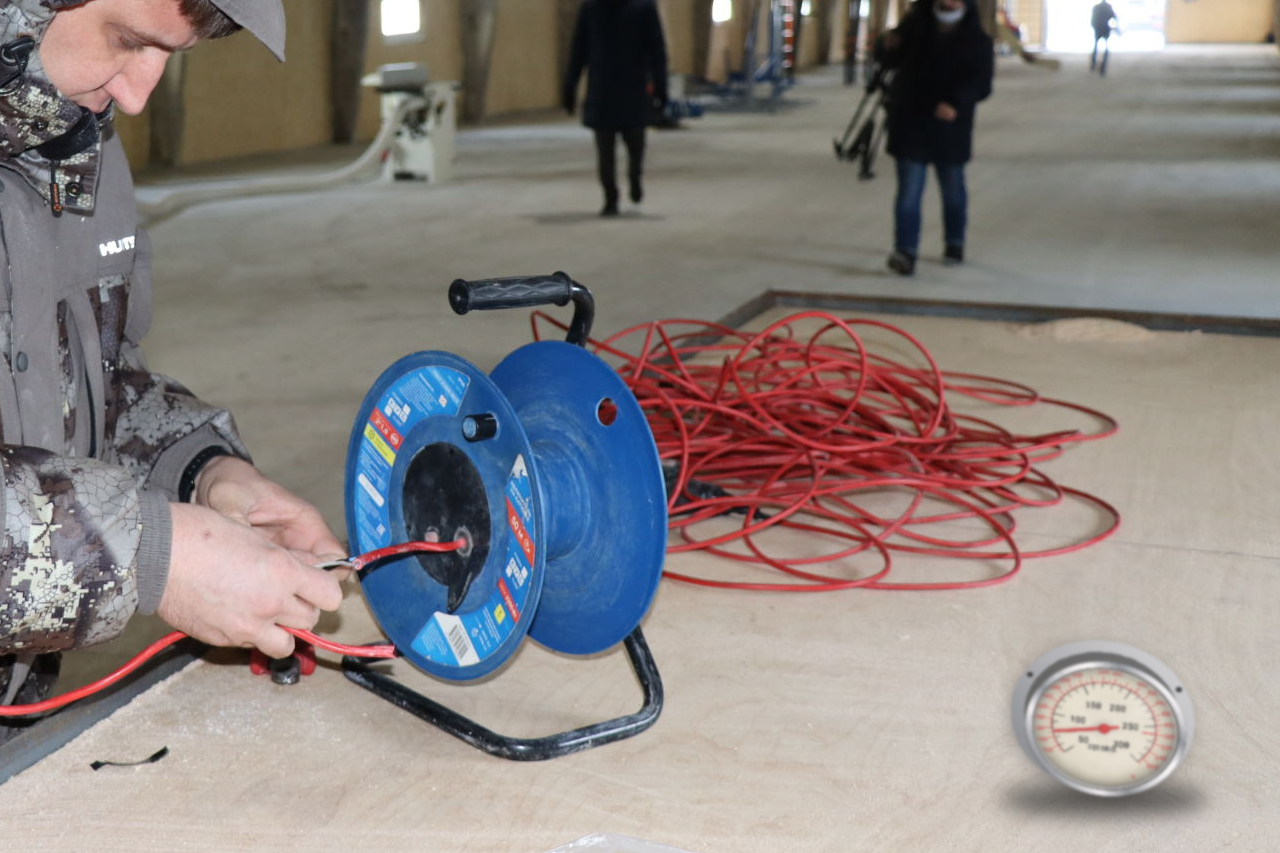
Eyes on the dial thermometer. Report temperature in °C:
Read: 80 °C
